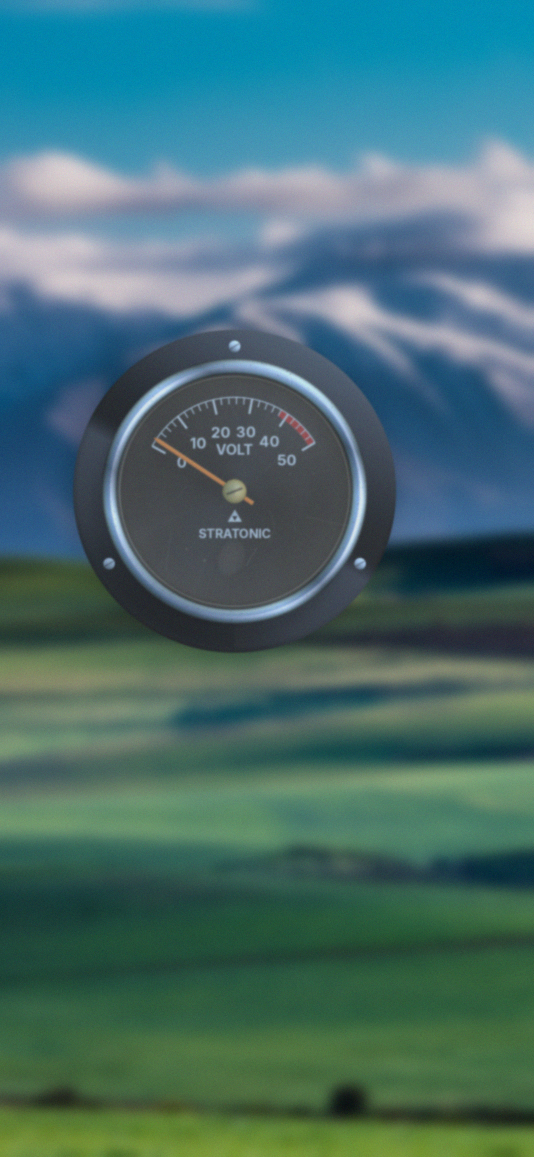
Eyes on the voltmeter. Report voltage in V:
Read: 2 V
